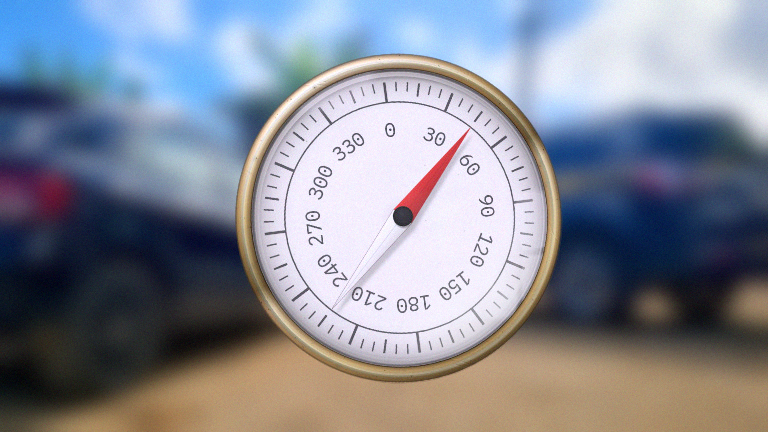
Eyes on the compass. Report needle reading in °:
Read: 45 °
